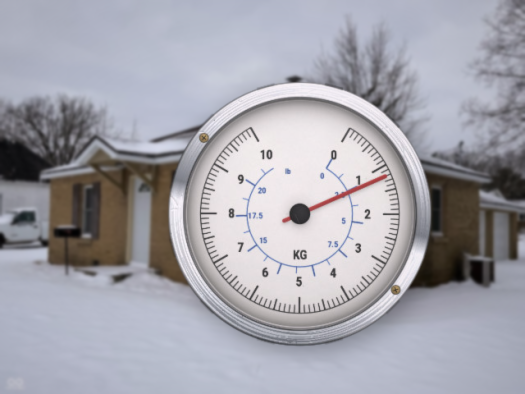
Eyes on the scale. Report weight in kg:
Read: 1.2 kg
